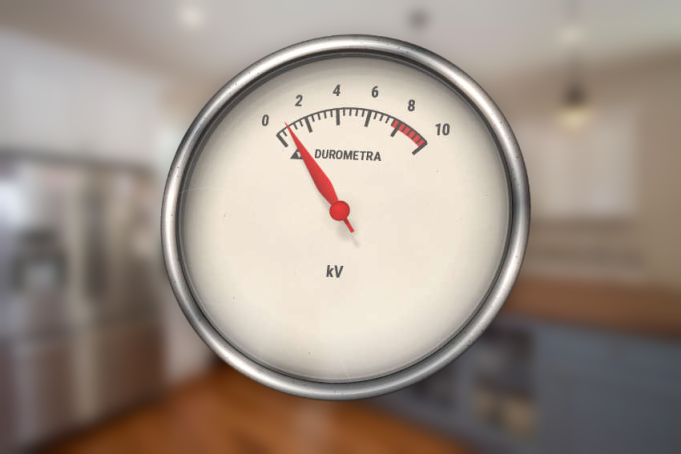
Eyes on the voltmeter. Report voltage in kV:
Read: 0.8 kV
